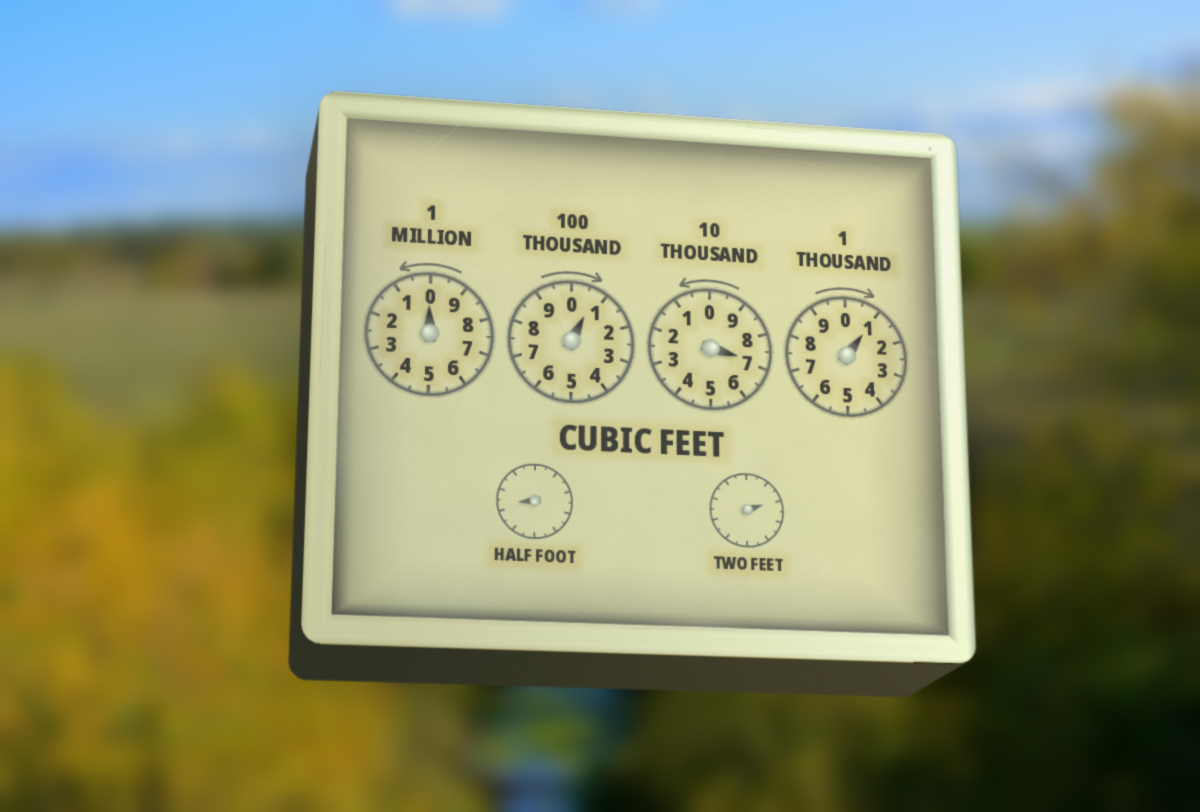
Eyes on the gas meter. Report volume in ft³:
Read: 7100 ft³
